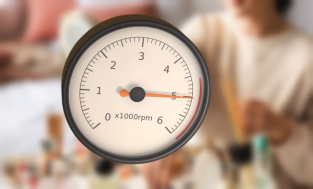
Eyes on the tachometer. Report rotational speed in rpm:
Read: 5000 rpm
